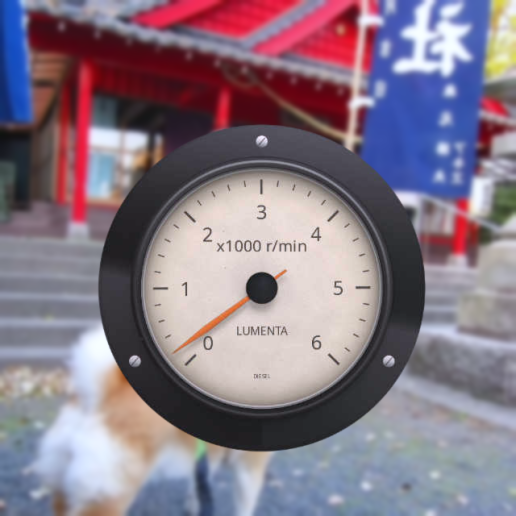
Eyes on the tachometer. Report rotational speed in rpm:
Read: 200 rpm
